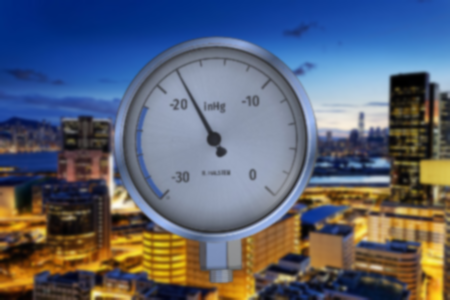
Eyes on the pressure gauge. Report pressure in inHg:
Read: -18 inHg
